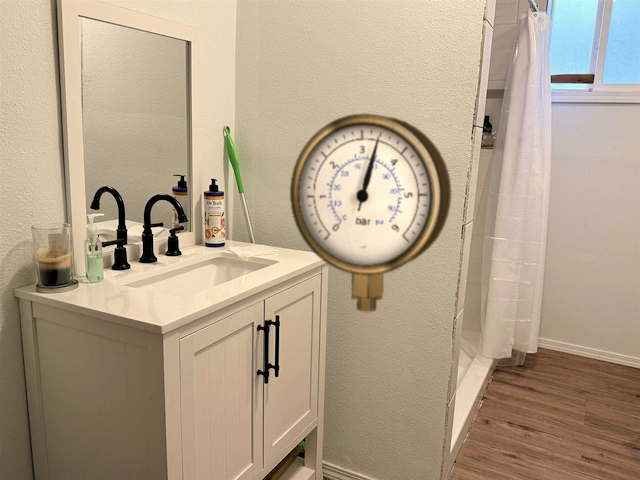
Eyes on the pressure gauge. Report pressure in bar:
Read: 3.4 bar
